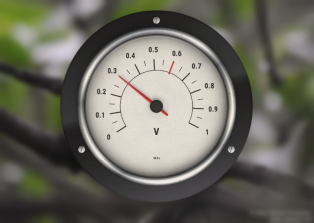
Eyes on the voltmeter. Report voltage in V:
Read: 0.3 V
